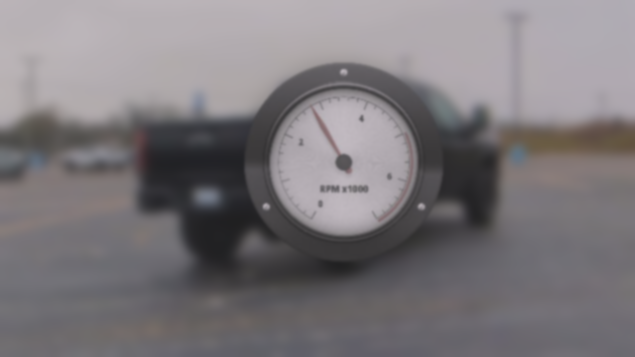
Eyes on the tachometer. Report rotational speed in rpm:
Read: 2800 rpm
